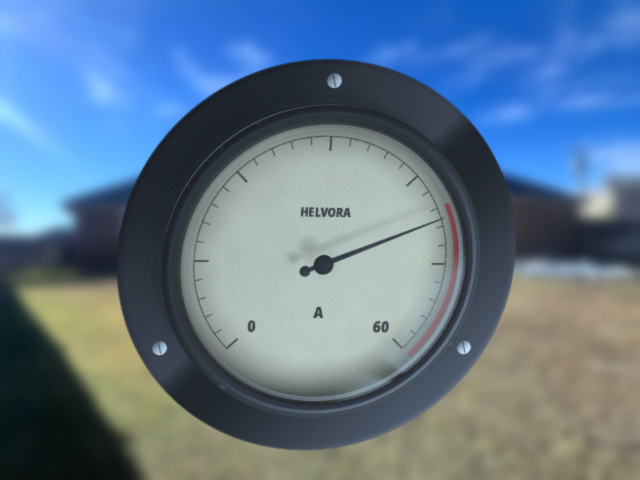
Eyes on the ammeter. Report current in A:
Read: 45 A
